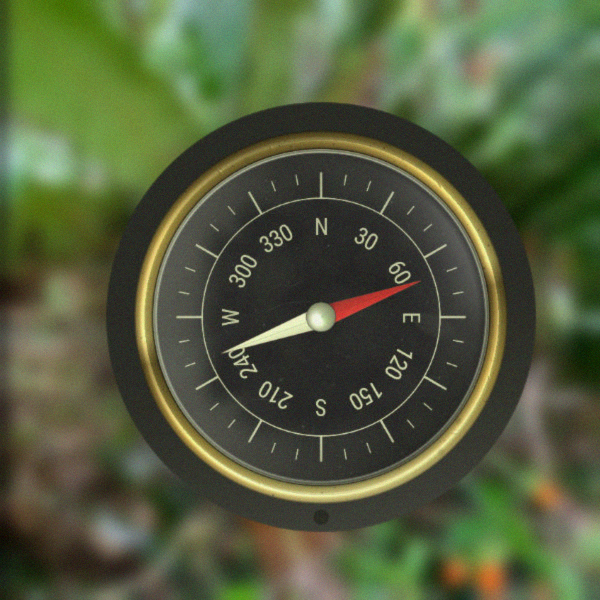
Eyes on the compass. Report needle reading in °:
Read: 70 °
